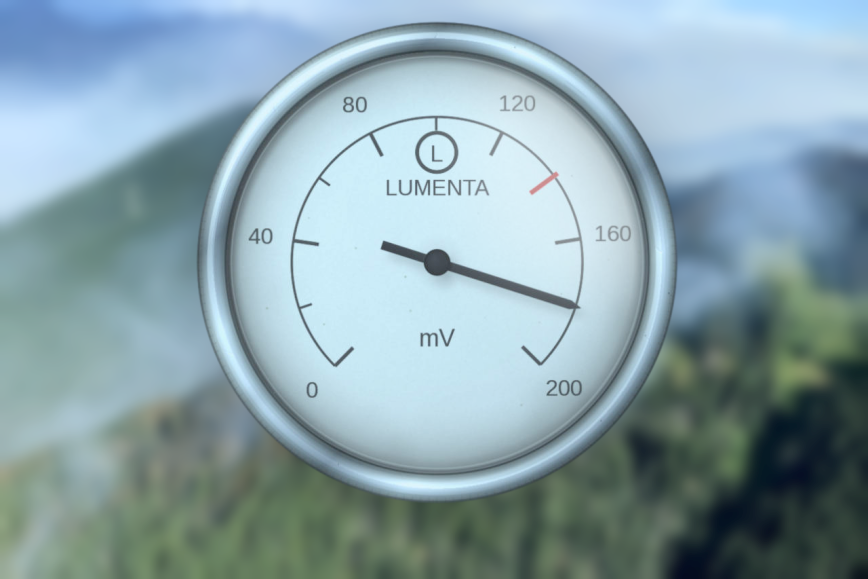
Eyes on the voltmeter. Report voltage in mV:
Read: 180 mV
